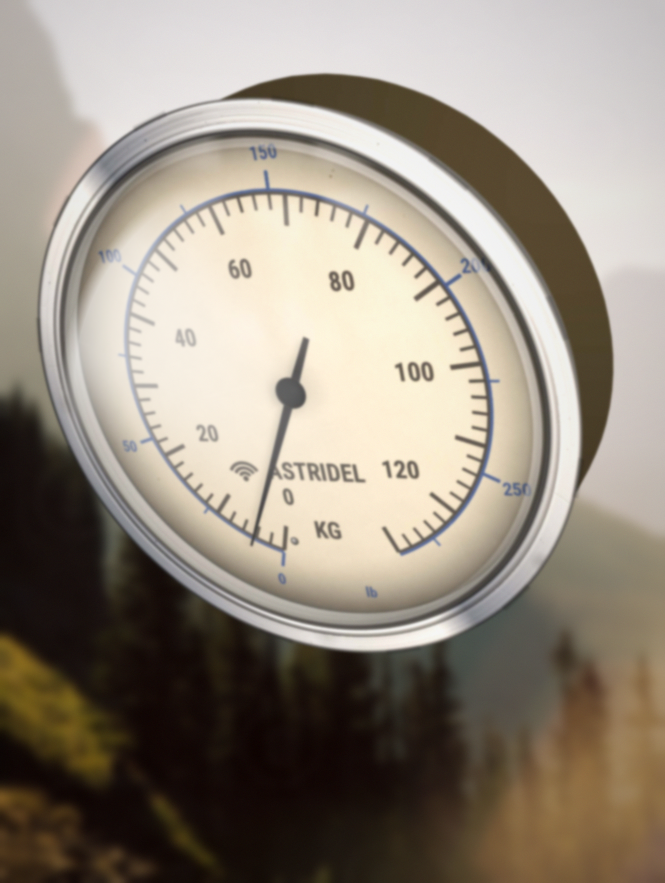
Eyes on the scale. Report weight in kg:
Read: 4 kg
